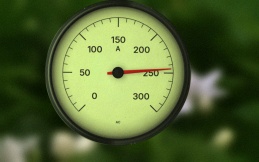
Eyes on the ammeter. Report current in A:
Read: 245 A
